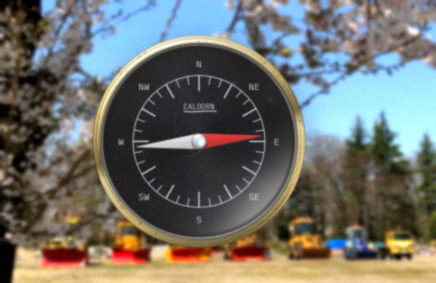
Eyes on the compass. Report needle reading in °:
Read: 85 °
